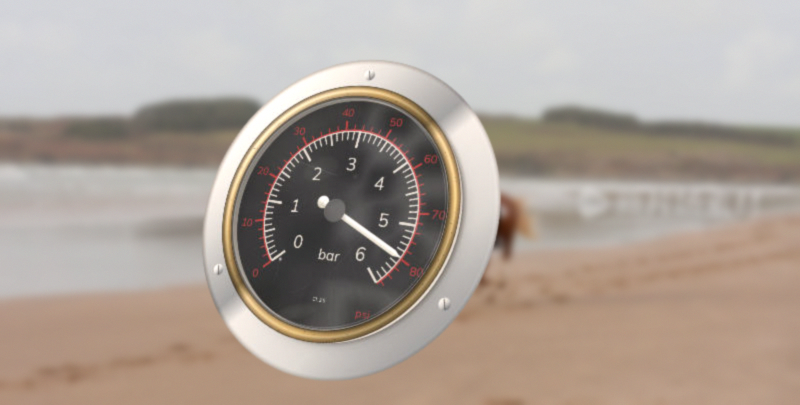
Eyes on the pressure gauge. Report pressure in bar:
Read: 5.5 bar
